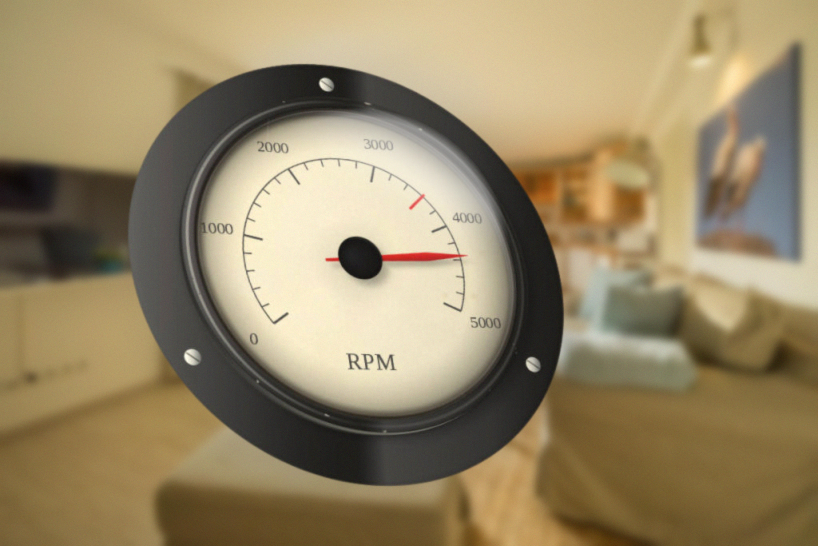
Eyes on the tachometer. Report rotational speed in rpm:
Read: 4400 rpm
